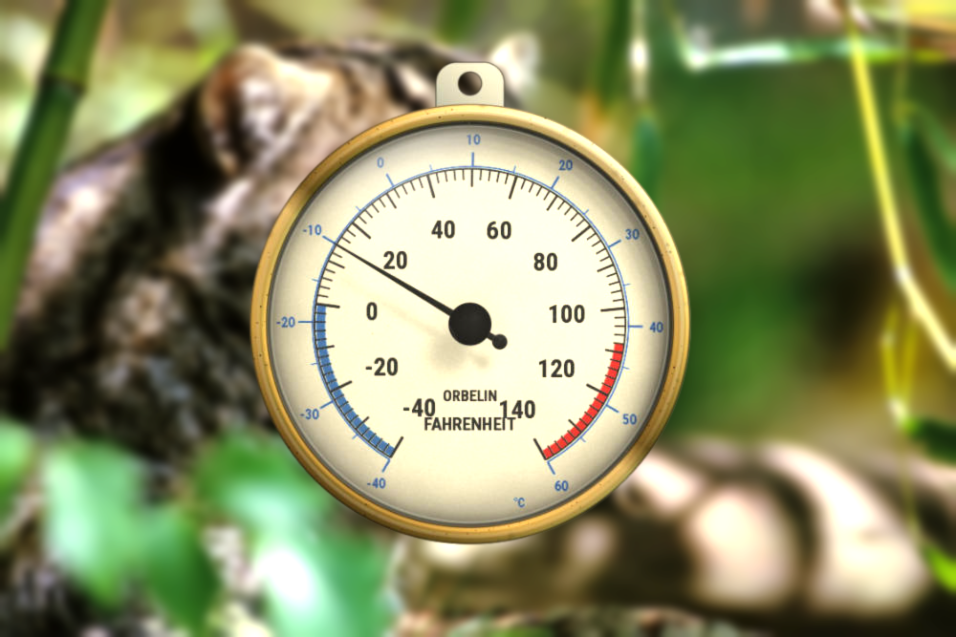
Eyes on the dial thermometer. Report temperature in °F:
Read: 14 °F
